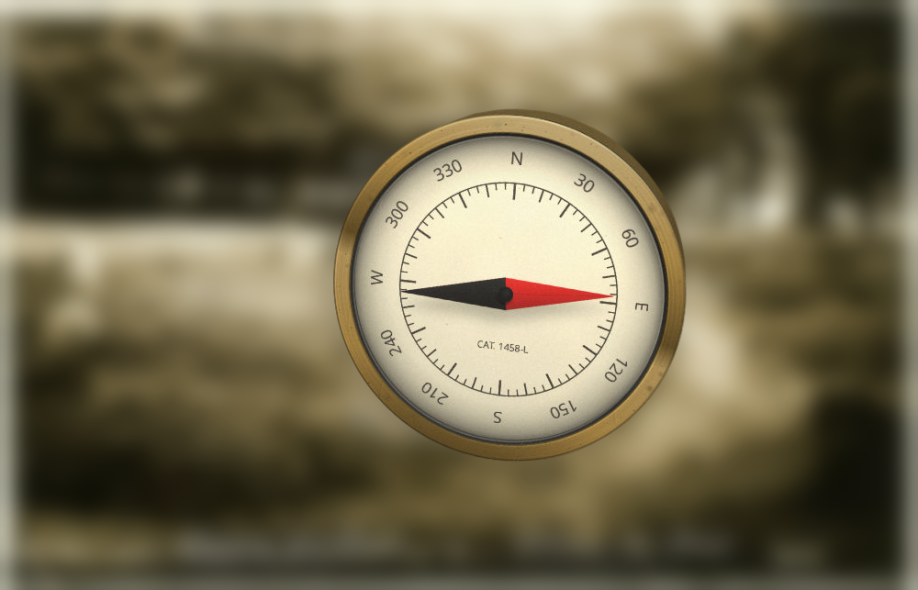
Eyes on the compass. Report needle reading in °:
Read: 85 °
